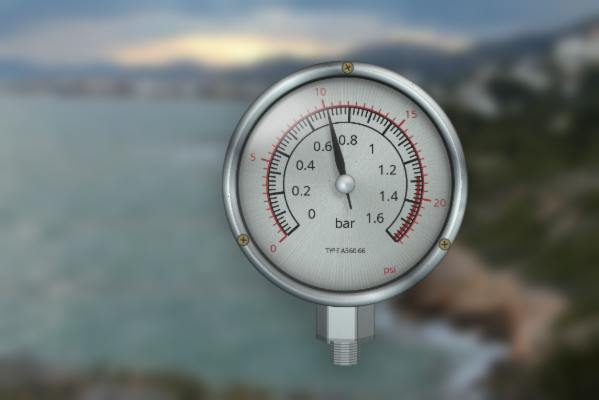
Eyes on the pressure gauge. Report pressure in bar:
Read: 0.7 bar
